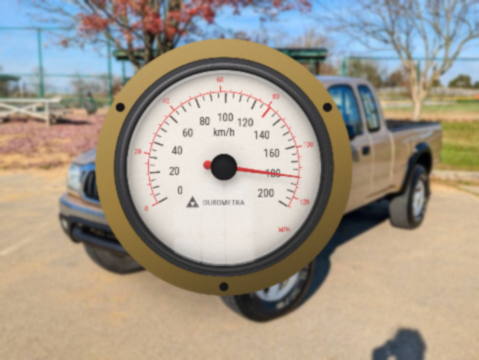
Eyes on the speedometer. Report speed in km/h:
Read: 180 km/h
